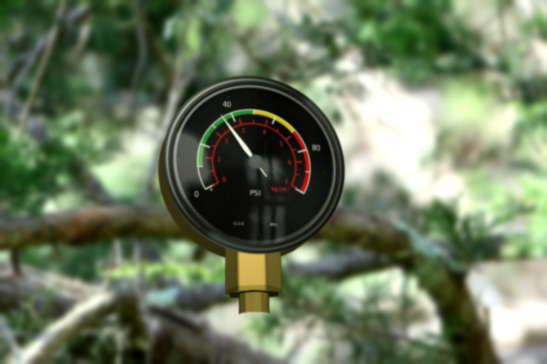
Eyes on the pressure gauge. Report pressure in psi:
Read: 35 psi
